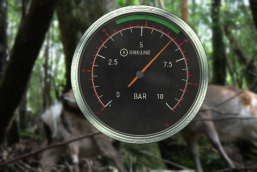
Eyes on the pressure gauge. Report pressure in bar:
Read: 6.5 bar
